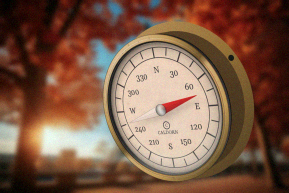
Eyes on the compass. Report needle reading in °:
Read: 75 °
